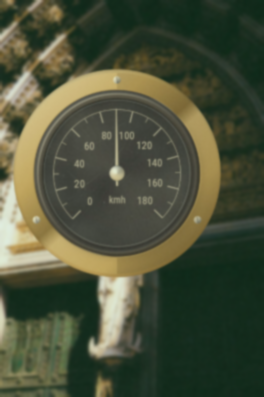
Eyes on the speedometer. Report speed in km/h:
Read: 90 km/h
